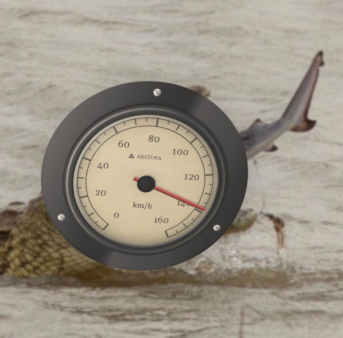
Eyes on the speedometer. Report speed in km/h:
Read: 137.5 km/h
